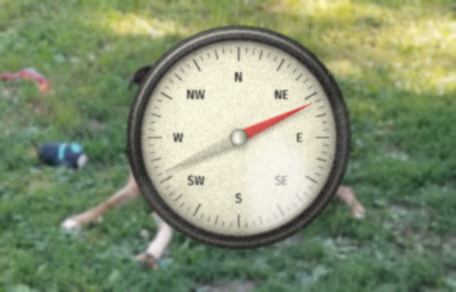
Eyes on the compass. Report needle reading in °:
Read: 65 °
